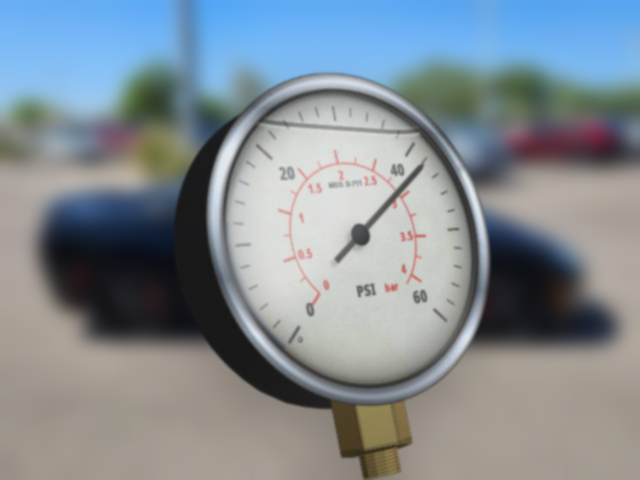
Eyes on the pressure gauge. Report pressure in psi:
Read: 42 psi
